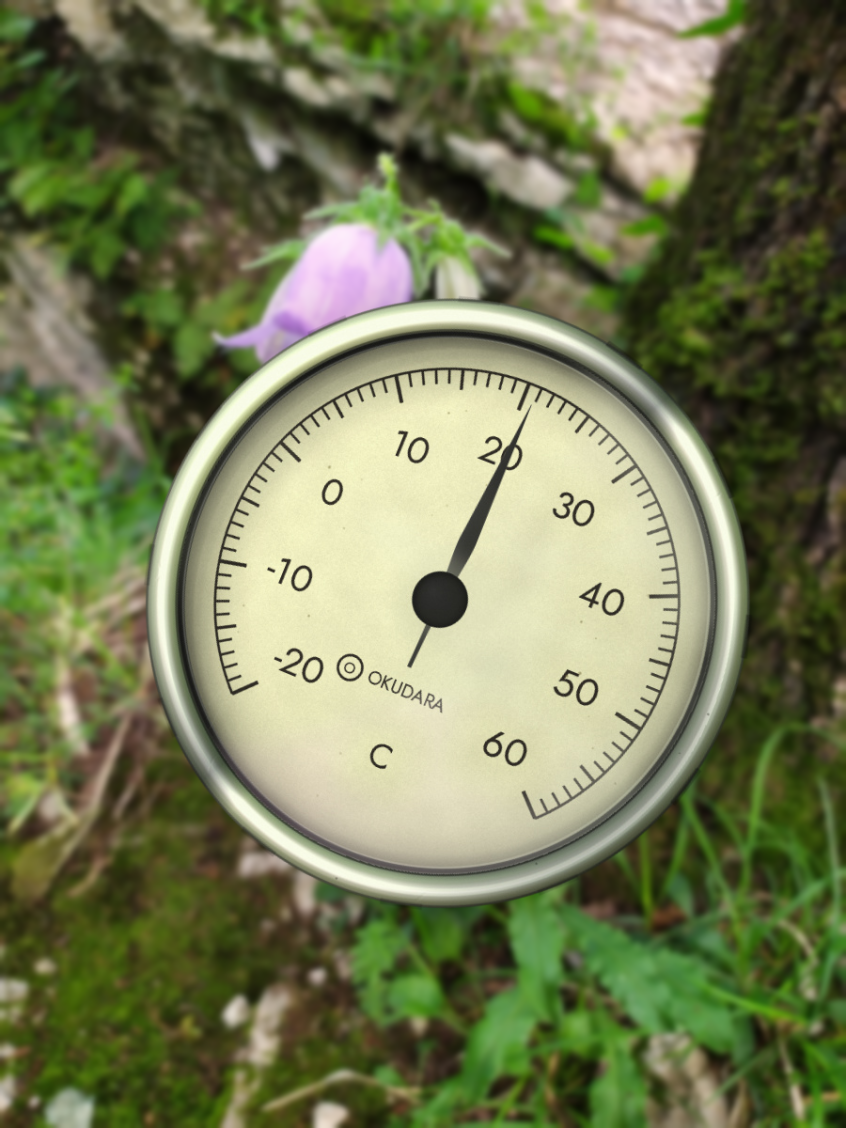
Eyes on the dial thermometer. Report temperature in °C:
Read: 21 °C
